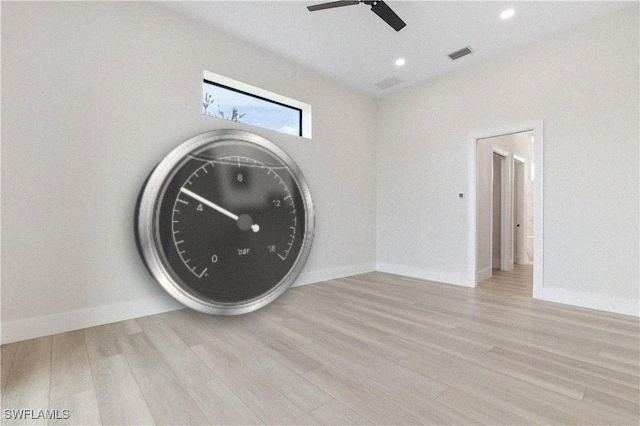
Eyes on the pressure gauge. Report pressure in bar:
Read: 4.5 bar
